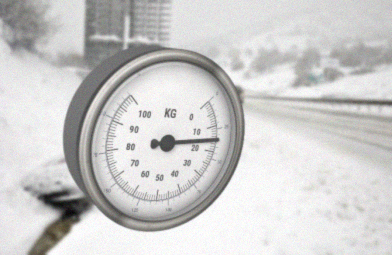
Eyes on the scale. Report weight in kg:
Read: 15 kg
